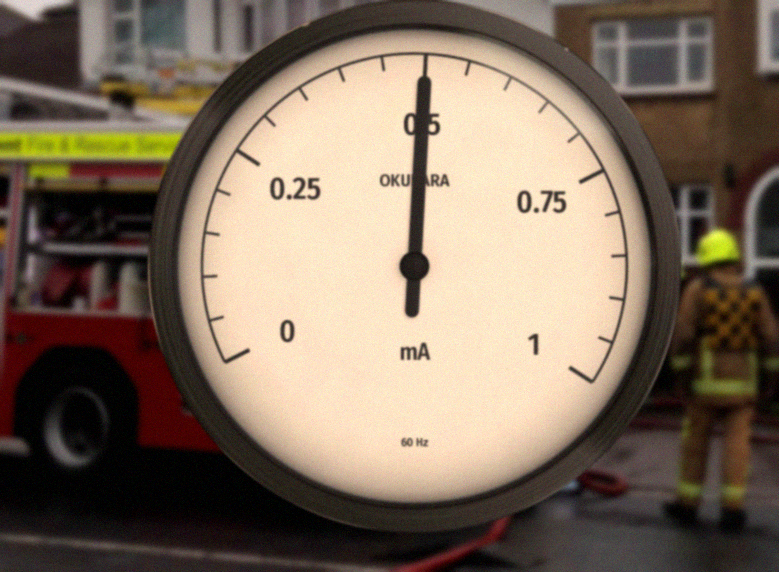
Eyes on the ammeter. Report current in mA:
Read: 0.5 mA
